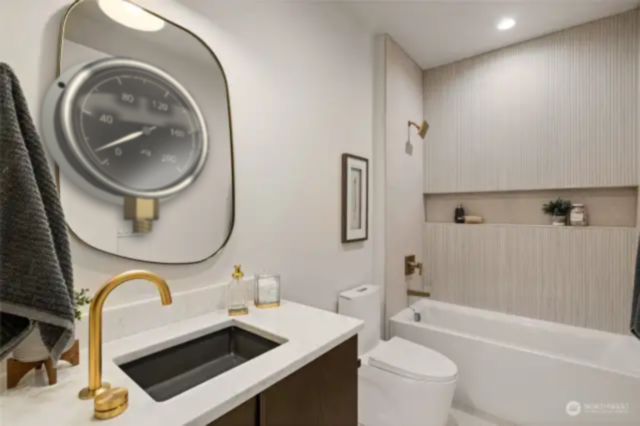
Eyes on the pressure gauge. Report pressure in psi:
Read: 10 psi
